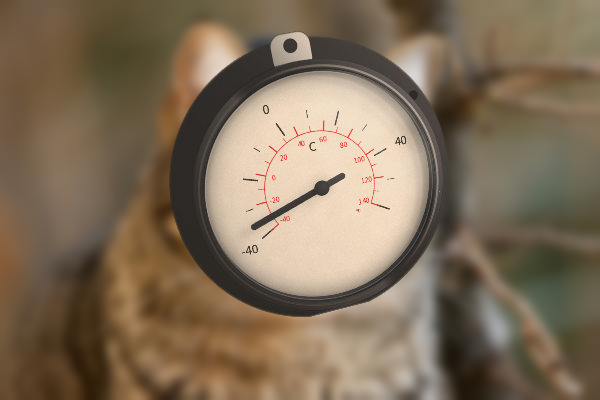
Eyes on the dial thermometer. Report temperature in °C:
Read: -35 °C
